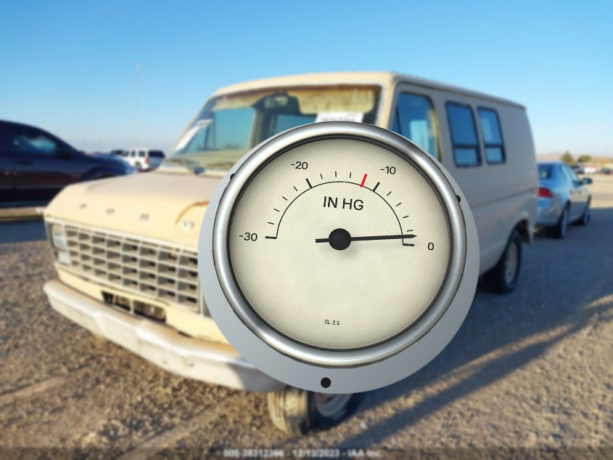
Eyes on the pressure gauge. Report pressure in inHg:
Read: -1 inHg
